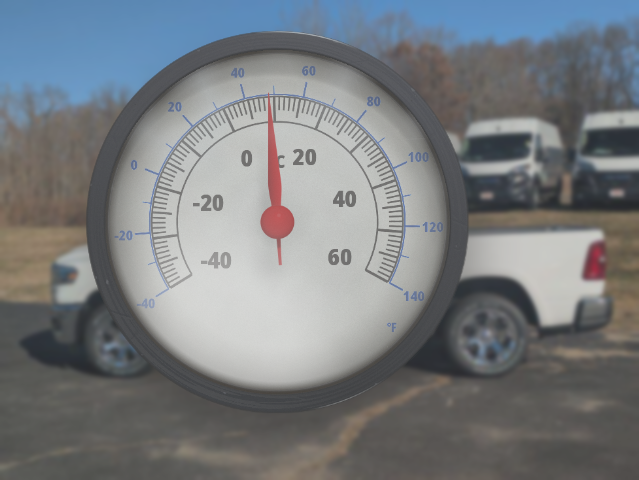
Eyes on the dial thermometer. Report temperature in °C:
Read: 9 °C
